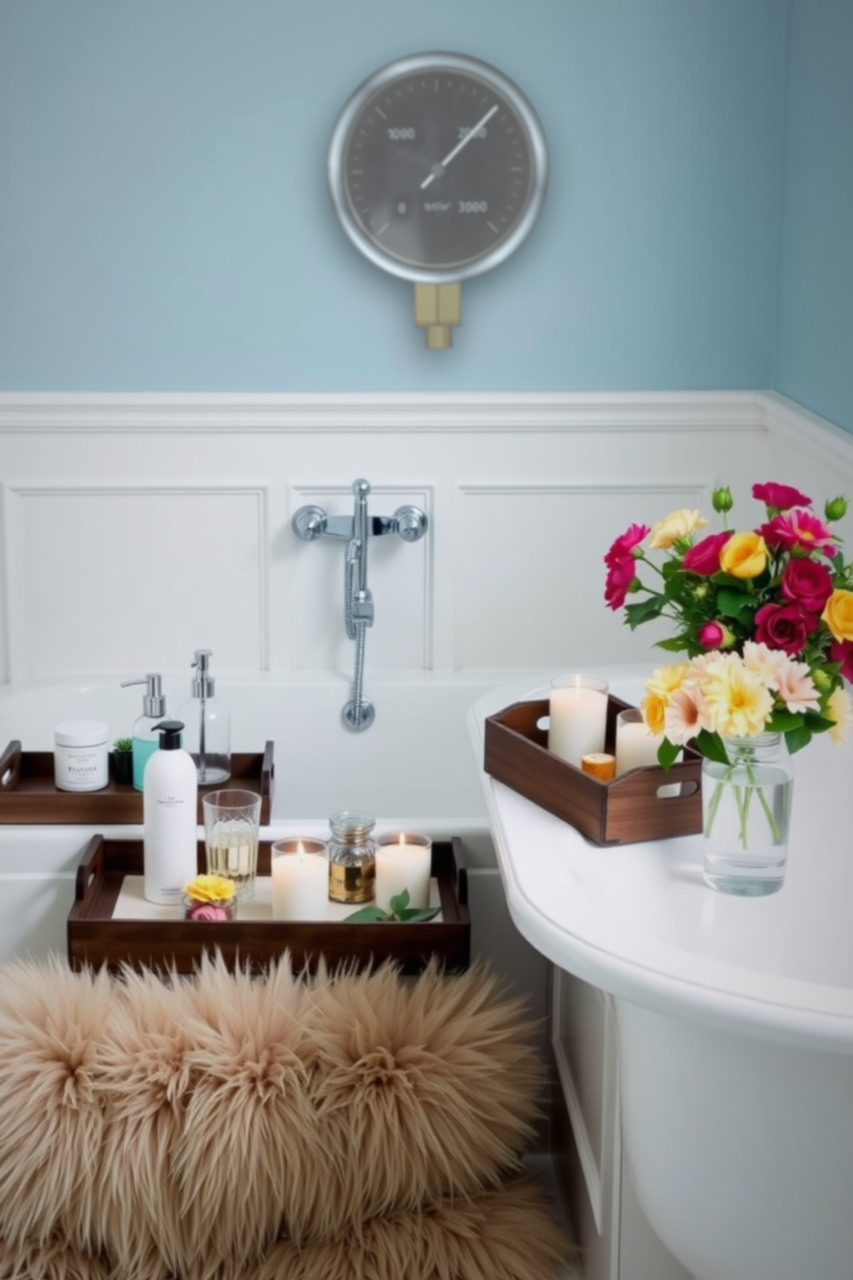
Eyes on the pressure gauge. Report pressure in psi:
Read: 2000 psi
